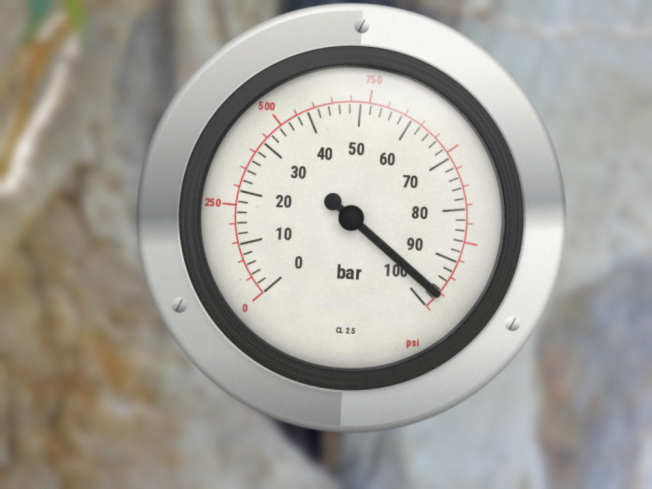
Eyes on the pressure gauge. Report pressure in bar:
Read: 97 bar
